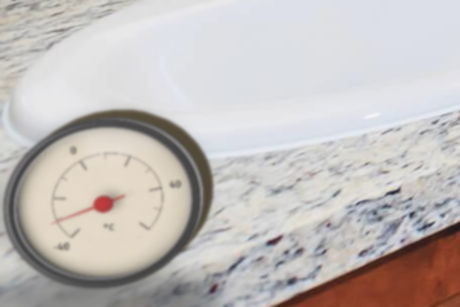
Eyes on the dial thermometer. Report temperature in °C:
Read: -30 °C
